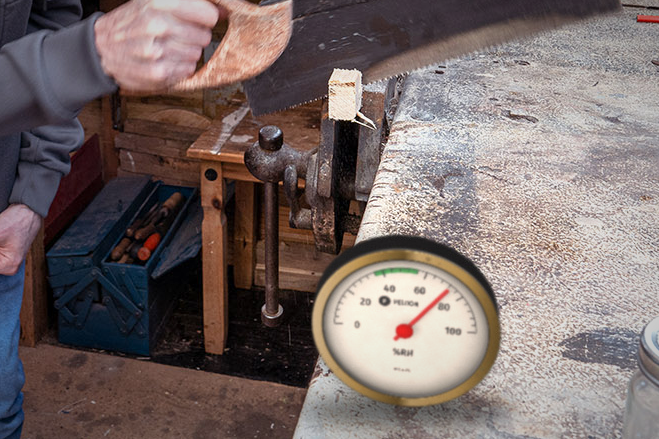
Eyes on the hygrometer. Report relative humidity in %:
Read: 72 %
